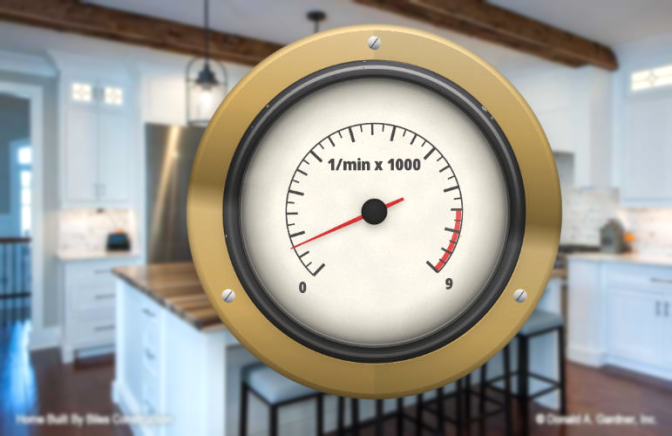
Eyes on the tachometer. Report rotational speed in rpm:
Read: 750 rpm
